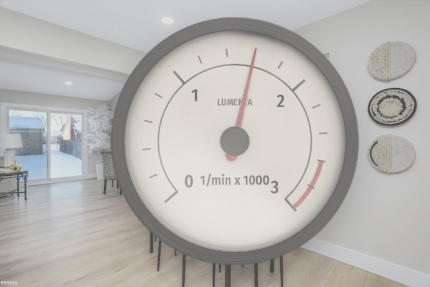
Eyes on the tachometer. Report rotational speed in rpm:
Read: 1600 rpm
